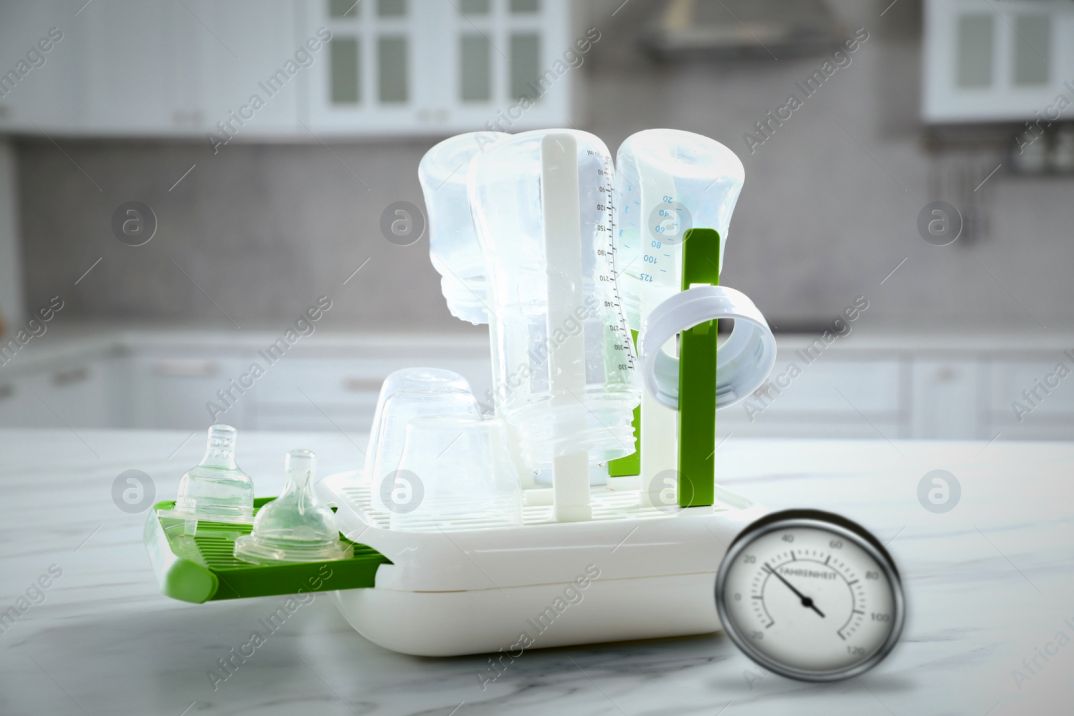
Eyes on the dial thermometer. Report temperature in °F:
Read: 24 °F
